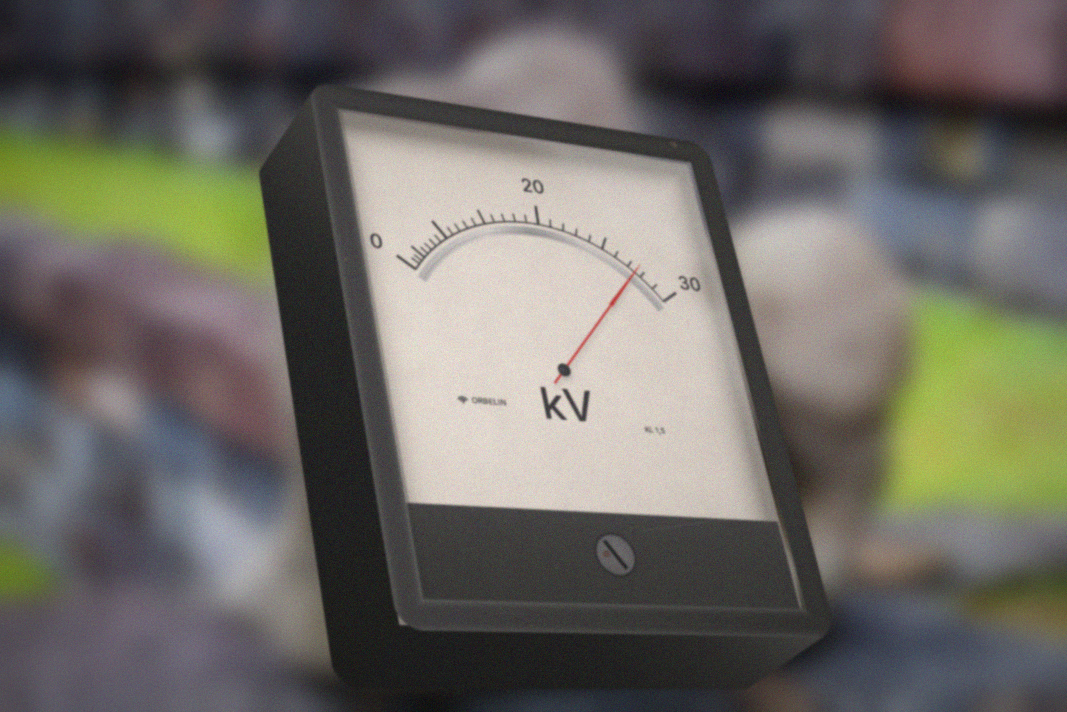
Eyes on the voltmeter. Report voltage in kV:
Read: 27.5 kV
